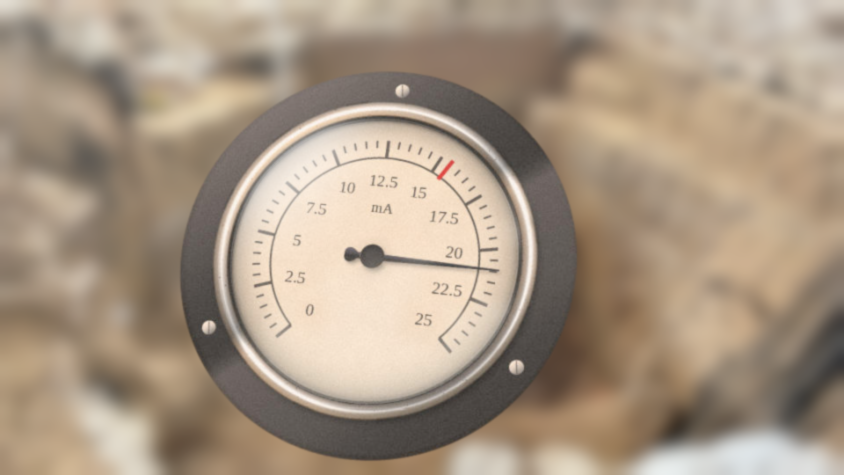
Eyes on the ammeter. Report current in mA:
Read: 21 mA
